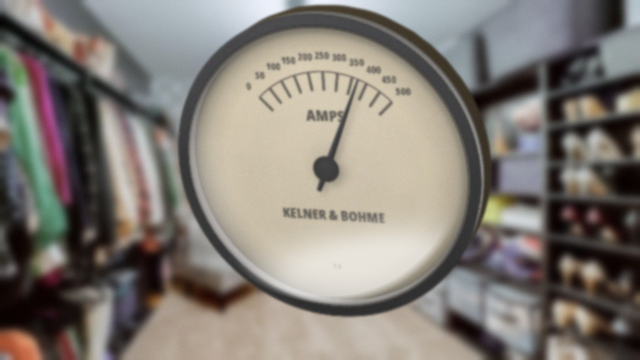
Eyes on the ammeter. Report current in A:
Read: 375 A
